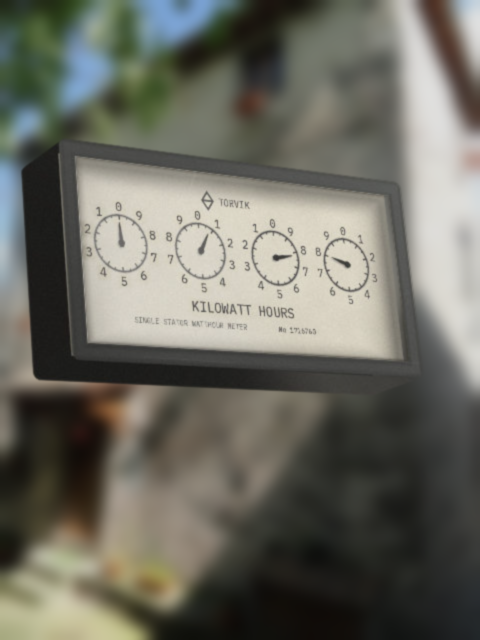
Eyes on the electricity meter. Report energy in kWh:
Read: 78 kWh
